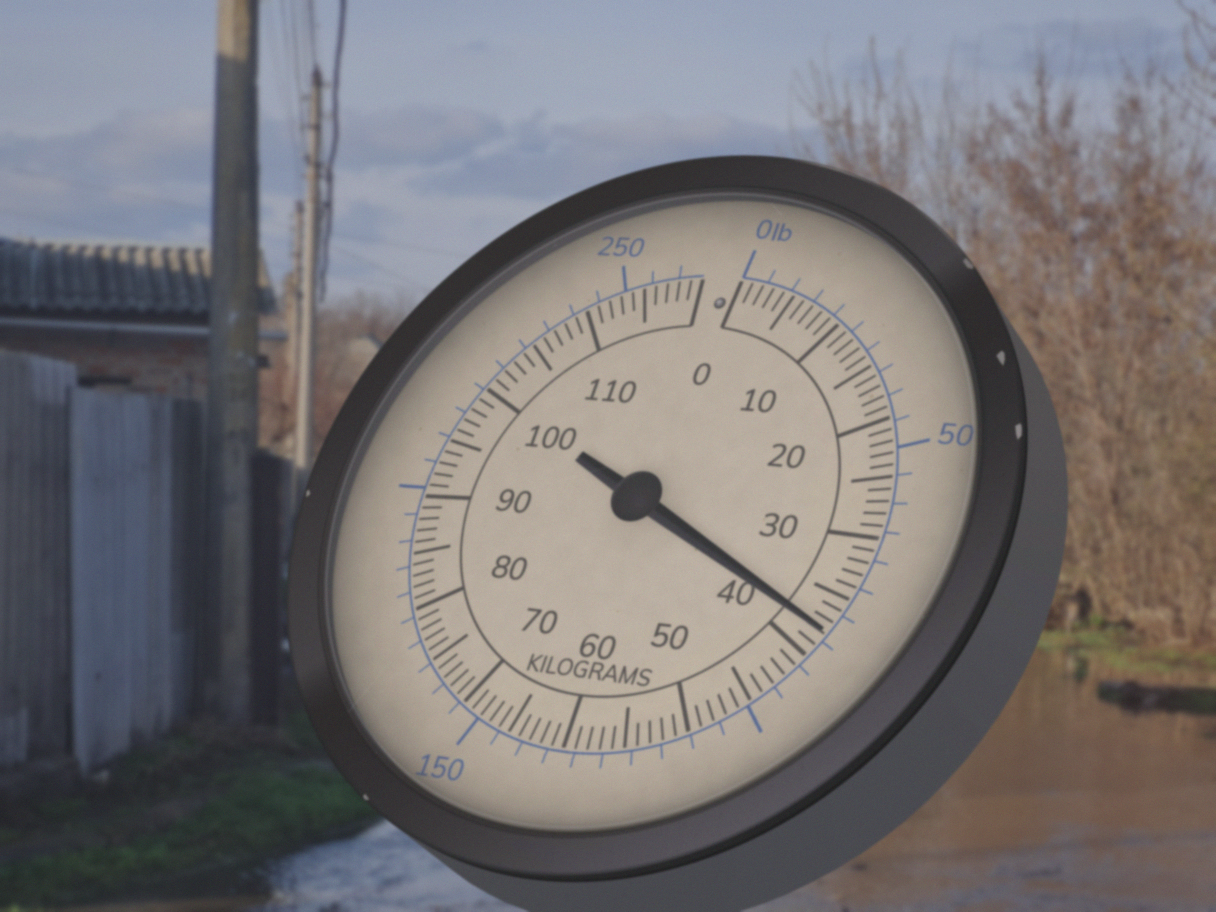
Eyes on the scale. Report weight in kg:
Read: 38 kg
